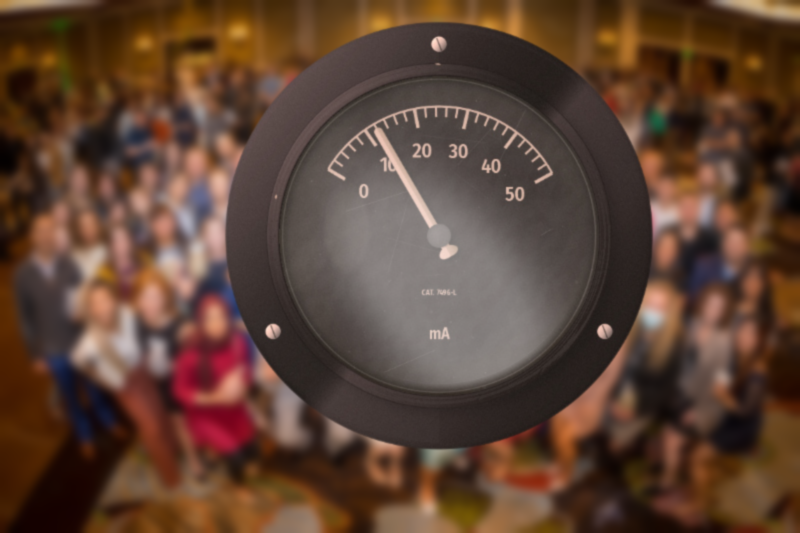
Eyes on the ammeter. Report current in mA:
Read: 12 mA
